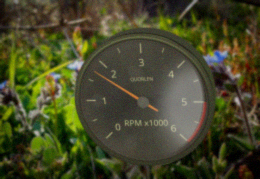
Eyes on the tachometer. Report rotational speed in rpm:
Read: 1750 rpm
